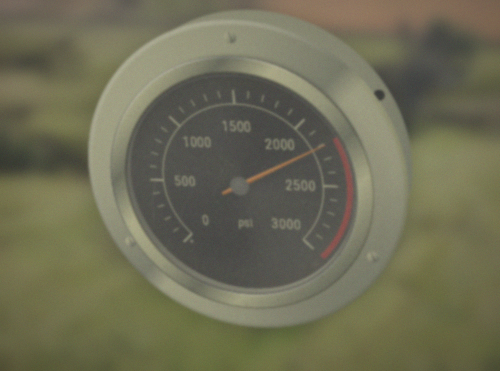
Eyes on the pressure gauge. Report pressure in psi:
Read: 2200 psi
